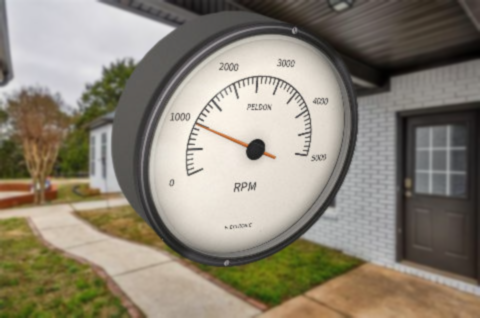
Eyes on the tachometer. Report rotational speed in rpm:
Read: 1000 rpm
